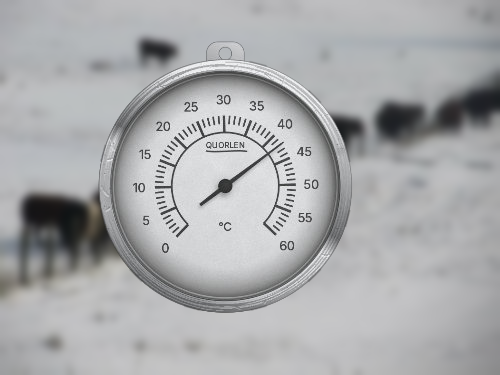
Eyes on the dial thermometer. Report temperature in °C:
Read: 42 °C
